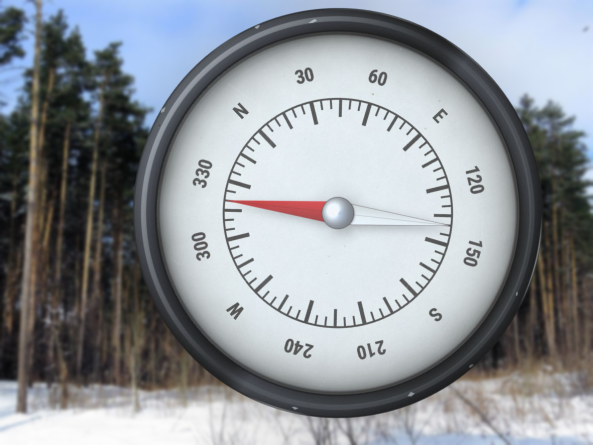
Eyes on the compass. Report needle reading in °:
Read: 320 °
